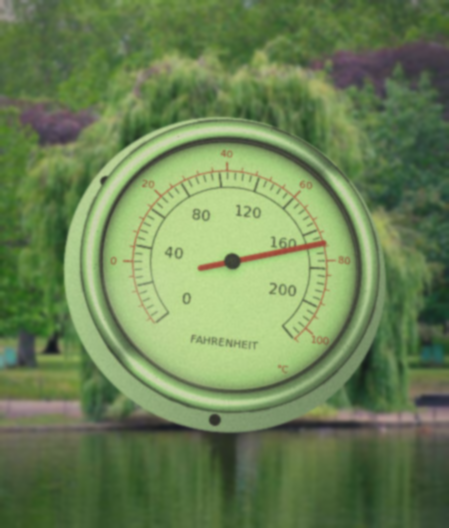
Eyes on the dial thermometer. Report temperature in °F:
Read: 168 °F
